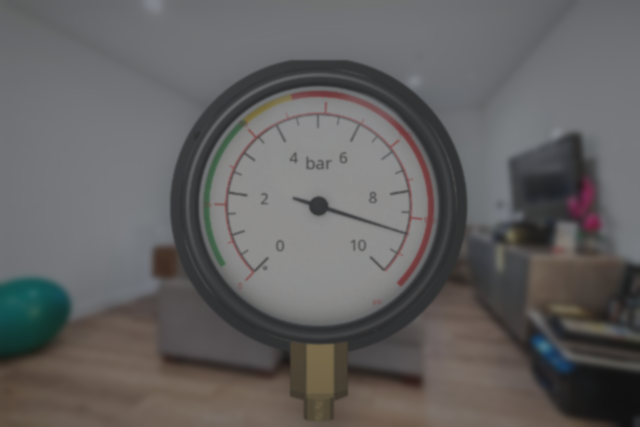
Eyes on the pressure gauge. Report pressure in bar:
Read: 9 bar
